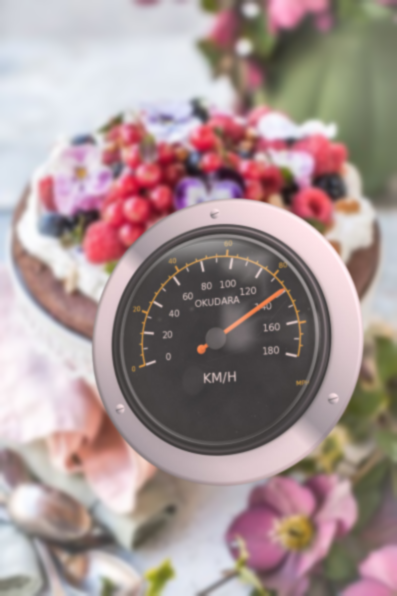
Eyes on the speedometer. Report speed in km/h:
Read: 140 km/h
